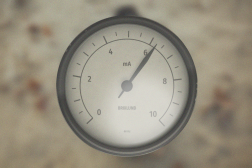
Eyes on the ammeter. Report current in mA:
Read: 6.25 mA
